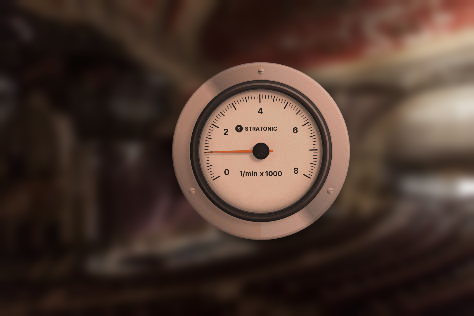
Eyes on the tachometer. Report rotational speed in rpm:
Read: 1000 rpm
